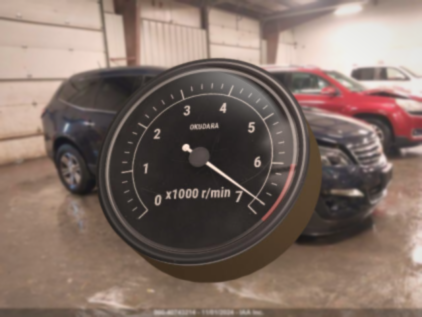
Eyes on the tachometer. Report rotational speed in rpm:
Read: 6800 rpm
